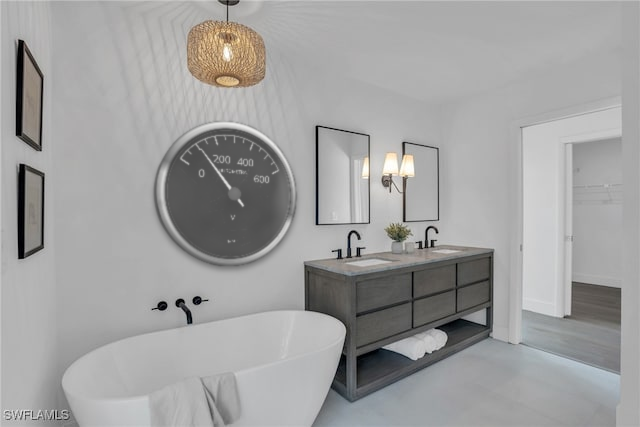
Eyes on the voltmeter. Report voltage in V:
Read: 100 V
